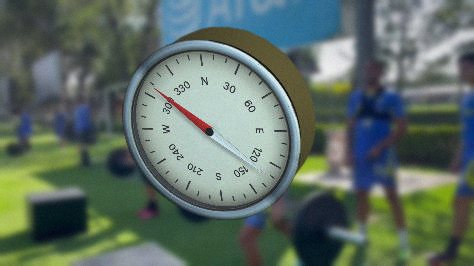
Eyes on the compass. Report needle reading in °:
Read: 310 °
